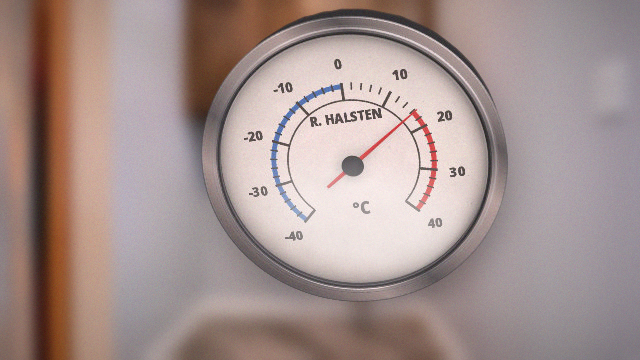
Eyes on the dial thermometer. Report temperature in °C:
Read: 16 °C
